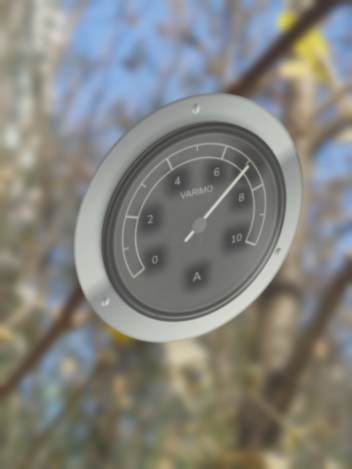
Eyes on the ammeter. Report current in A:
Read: 7 A
